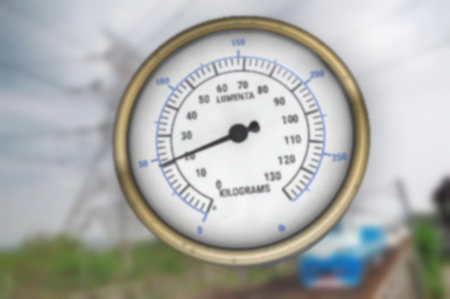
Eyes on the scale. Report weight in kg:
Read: 20 kg
